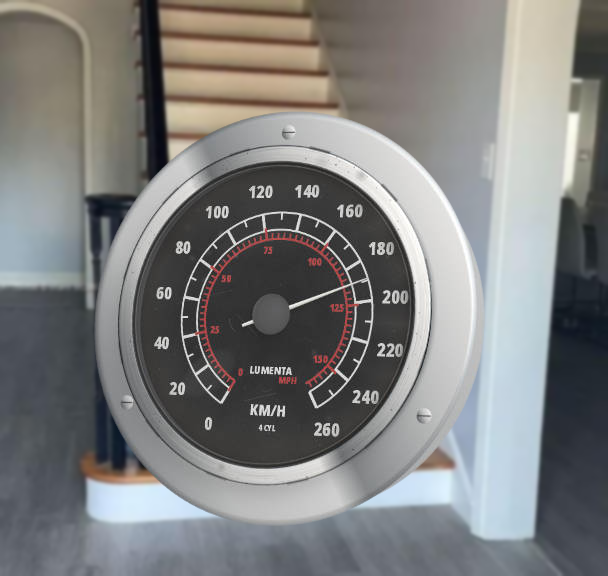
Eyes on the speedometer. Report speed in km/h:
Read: 190 km/h
